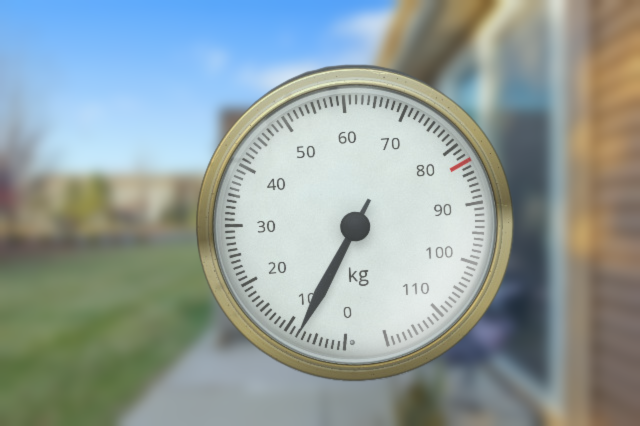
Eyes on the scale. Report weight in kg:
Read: 8 kg
